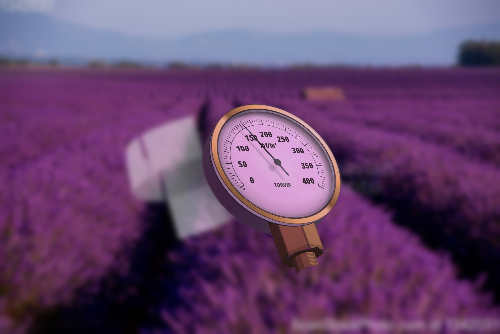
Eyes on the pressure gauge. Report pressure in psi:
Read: 150 psi
